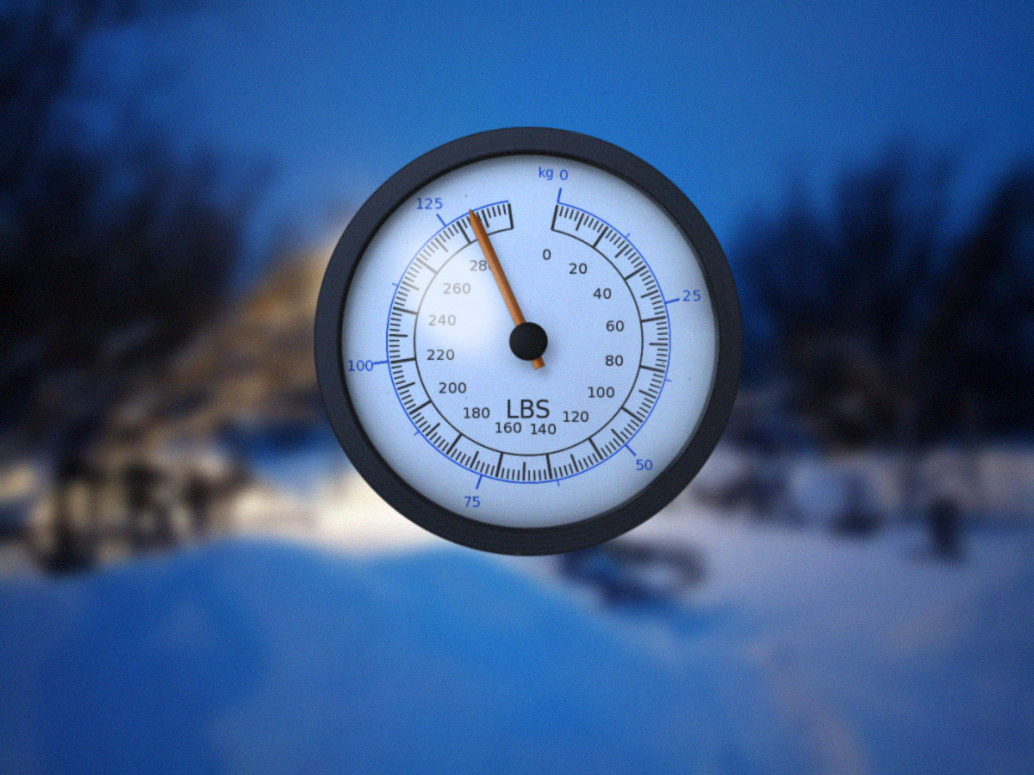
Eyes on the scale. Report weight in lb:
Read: 286 lb
